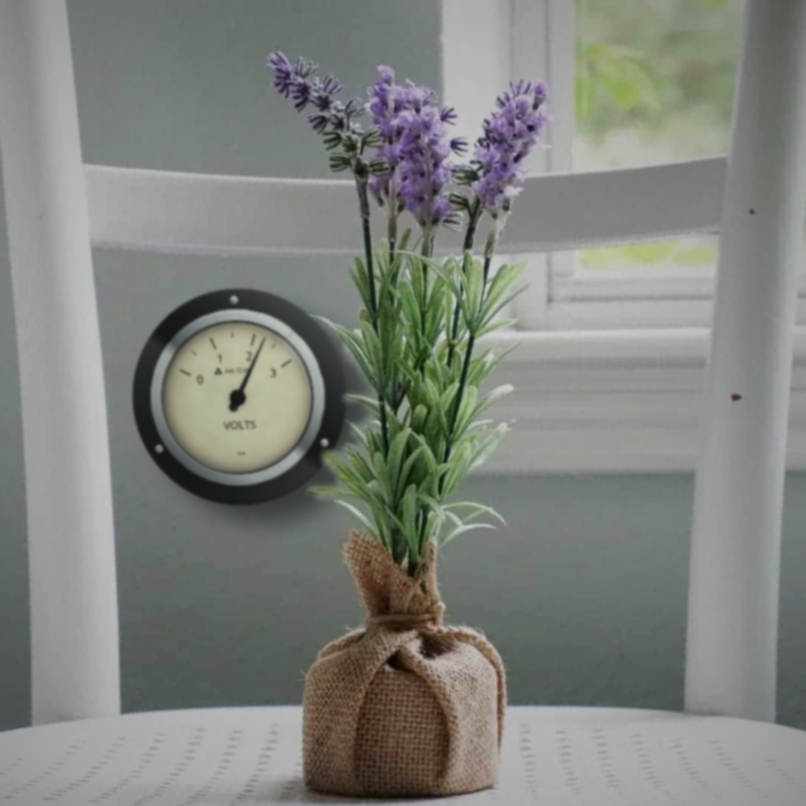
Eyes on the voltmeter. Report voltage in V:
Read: 2.25 V
